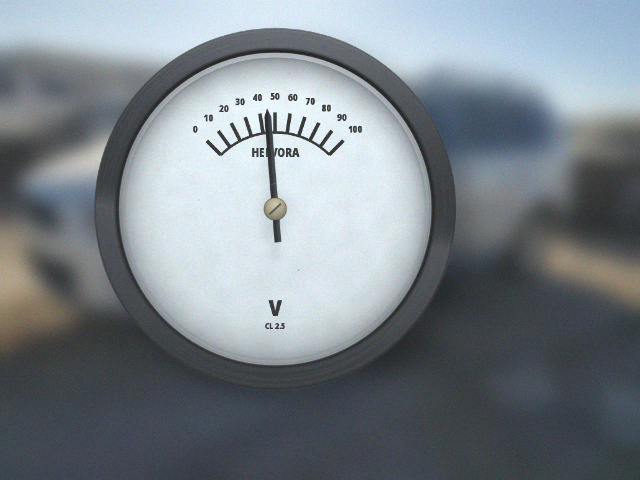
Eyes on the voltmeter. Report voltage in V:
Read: 45 V
